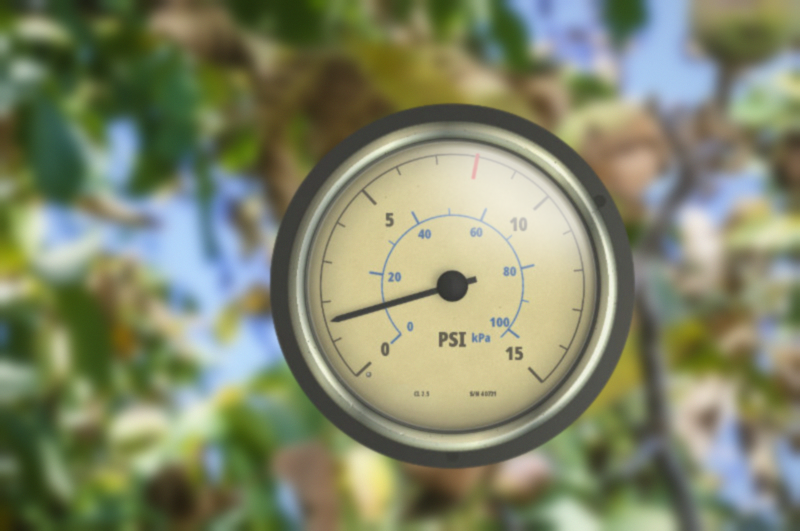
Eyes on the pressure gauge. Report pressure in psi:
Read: 1.5 psi
